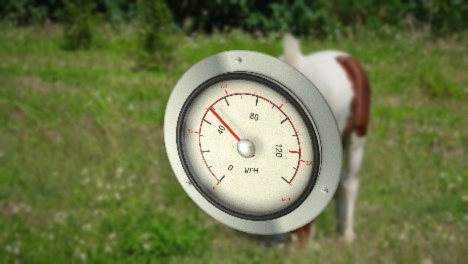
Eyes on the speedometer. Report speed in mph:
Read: 50 mph
